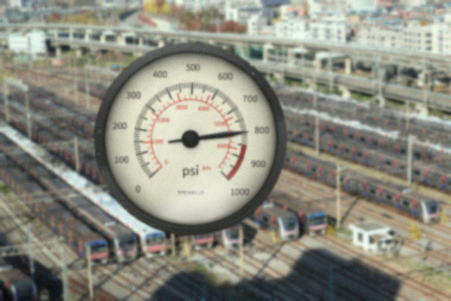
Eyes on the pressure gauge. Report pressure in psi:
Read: 800 psi
